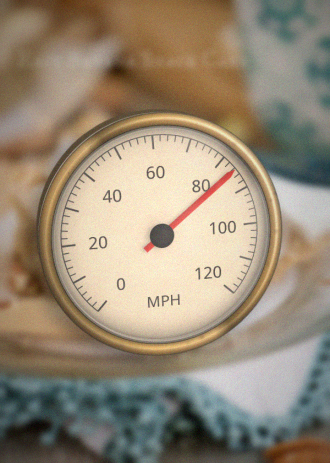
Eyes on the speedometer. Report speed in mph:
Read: 84 mph
